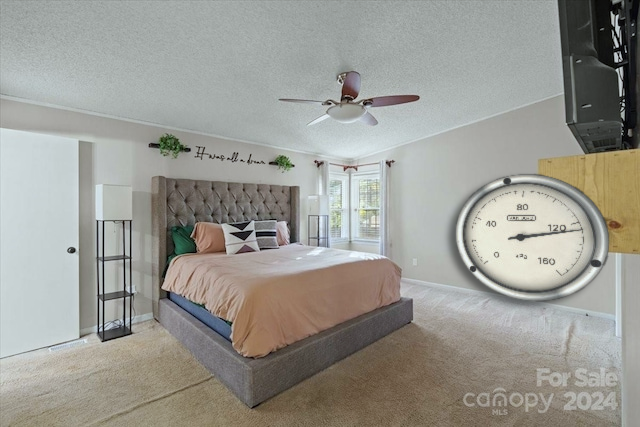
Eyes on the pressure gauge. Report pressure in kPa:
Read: 125 kPa
